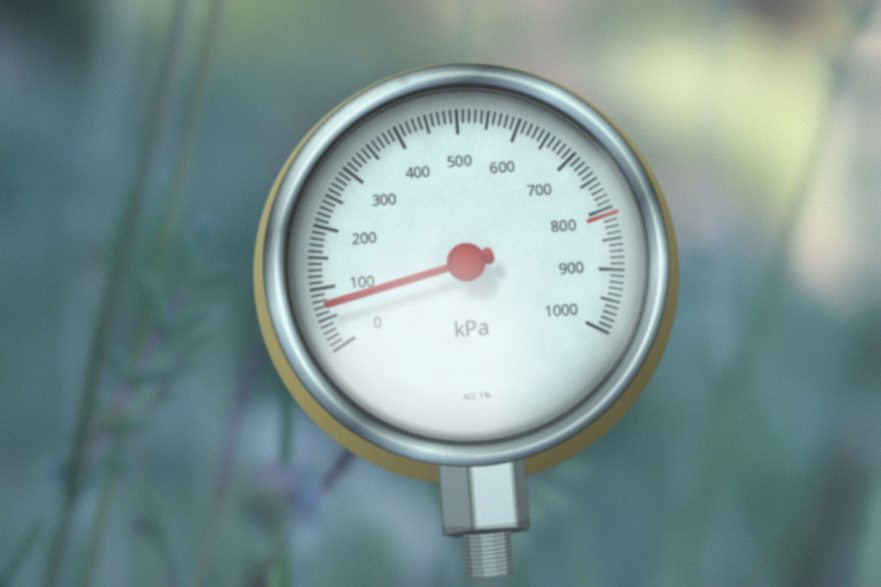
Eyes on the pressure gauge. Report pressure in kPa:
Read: 70 kPa
